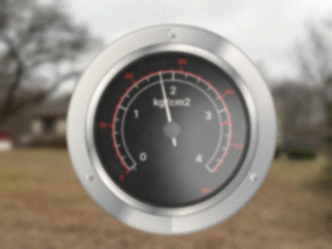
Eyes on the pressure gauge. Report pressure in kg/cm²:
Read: 1.8 kg/cm²
